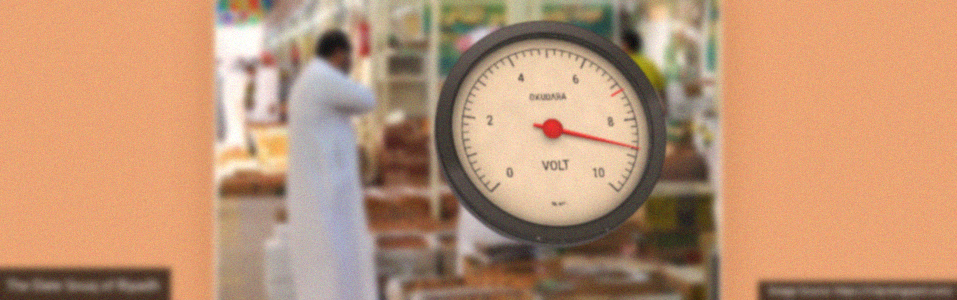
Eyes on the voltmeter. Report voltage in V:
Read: 8.8 V
